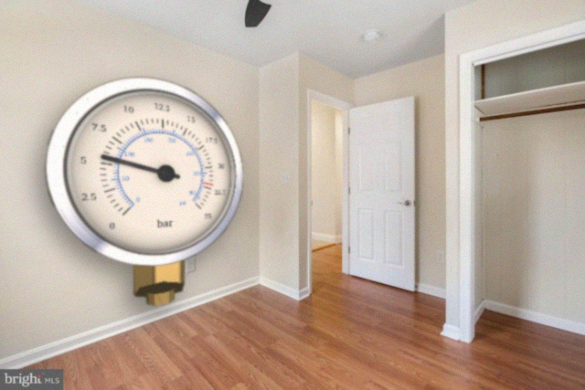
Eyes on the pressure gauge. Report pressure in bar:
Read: 5.5 bar
